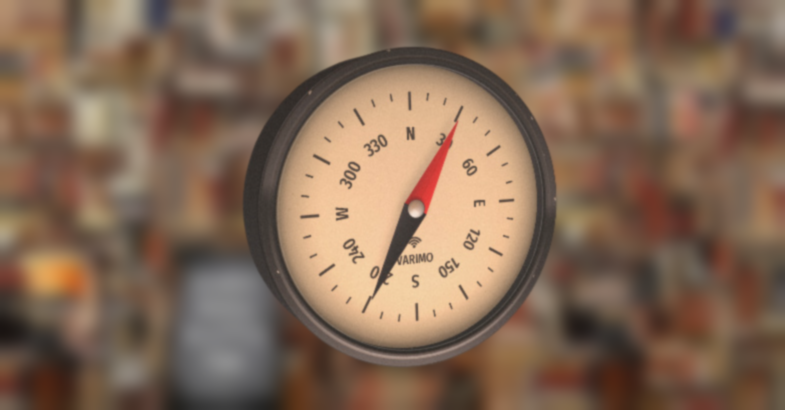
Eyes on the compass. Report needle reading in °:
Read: 30 °
